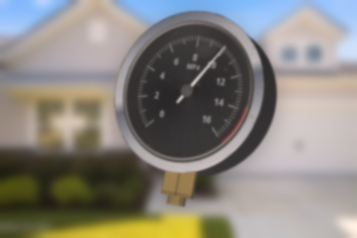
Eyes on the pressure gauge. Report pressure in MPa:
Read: 10 MPa
